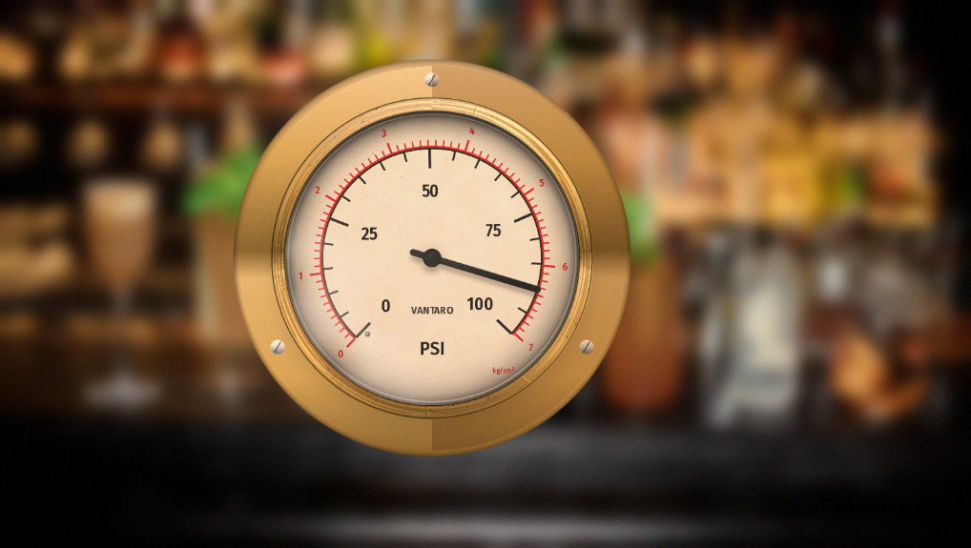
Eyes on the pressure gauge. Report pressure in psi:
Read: 90 psi
